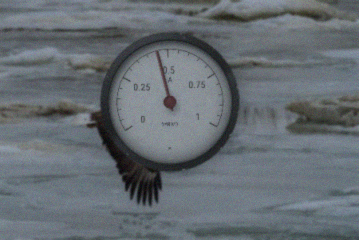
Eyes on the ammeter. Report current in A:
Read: 0.45 A
